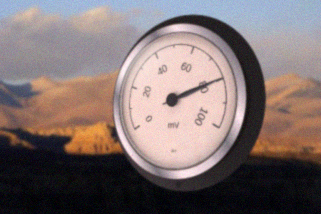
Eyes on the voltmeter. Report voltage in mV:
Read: 80 mV
